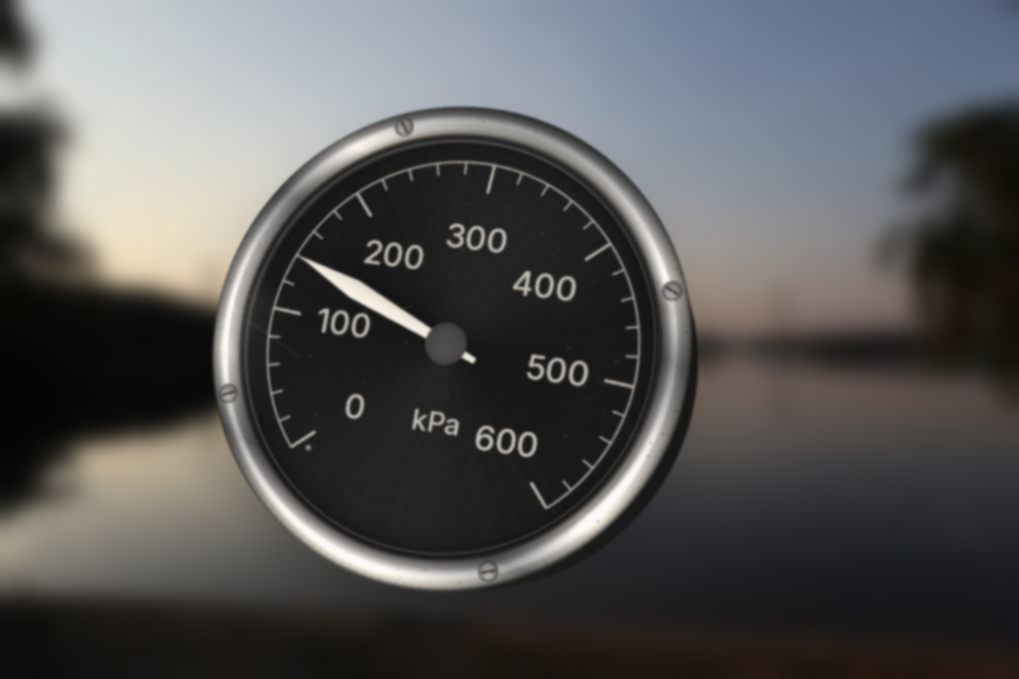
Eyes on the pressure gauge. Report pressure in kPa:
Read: 140 kPa
